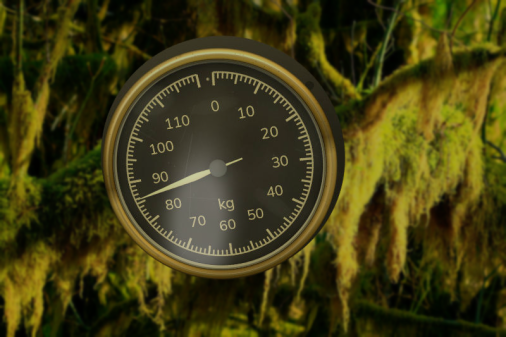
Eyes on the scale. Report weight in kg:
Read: 86 kg
